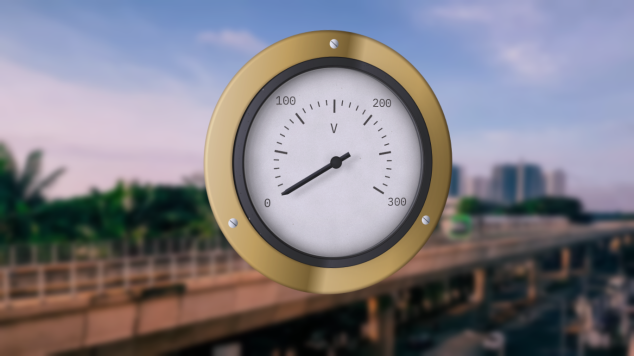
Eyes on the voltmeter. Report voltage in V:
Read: 0 V
